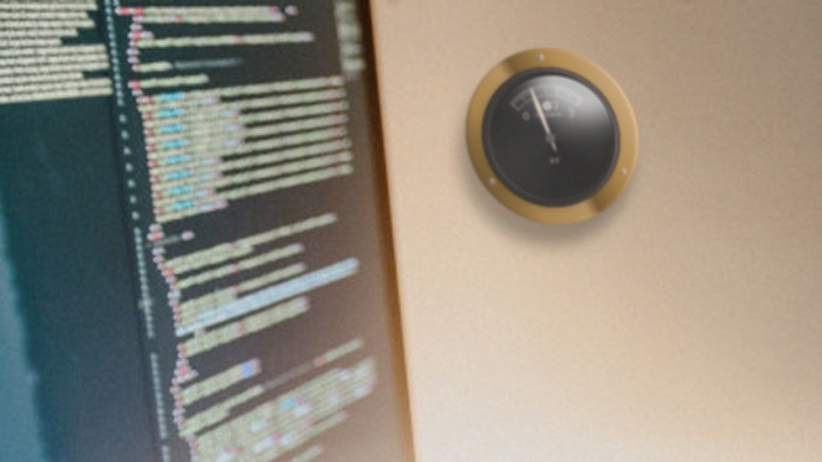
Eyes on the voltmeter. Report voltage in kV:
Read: 1 kV
